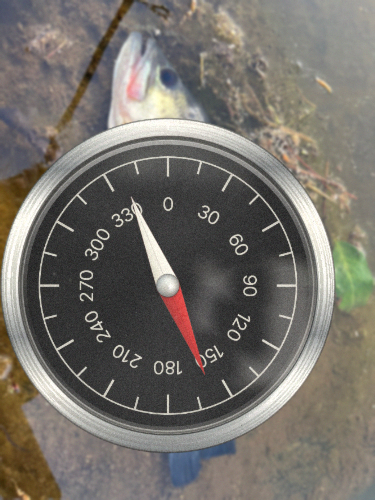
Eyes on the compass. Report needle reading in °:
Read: 157.5 °
